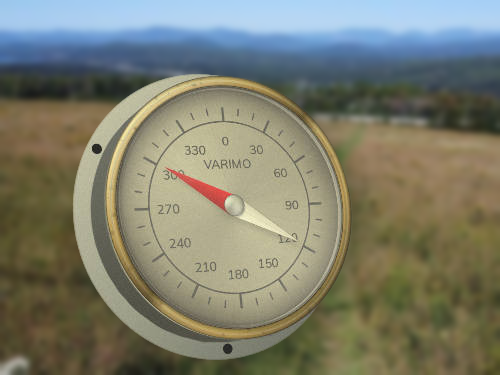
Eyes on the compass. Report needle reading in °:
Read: 300 °
